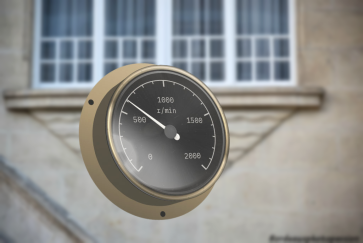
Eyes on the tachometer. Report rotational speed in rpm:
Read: 600 rpm
